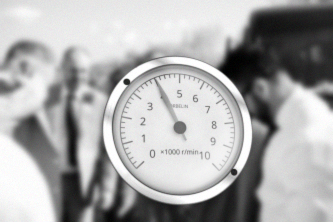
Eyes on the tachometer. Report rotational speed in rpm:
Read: 4000 rpm
